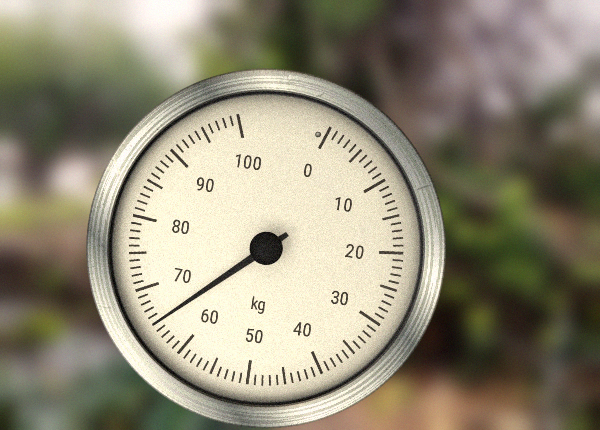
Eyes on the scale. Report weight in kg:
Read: 65 kg
